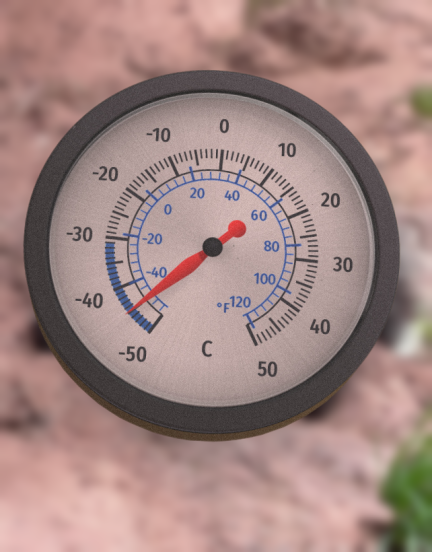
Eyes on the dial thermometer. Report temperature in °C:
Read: -45 °C
